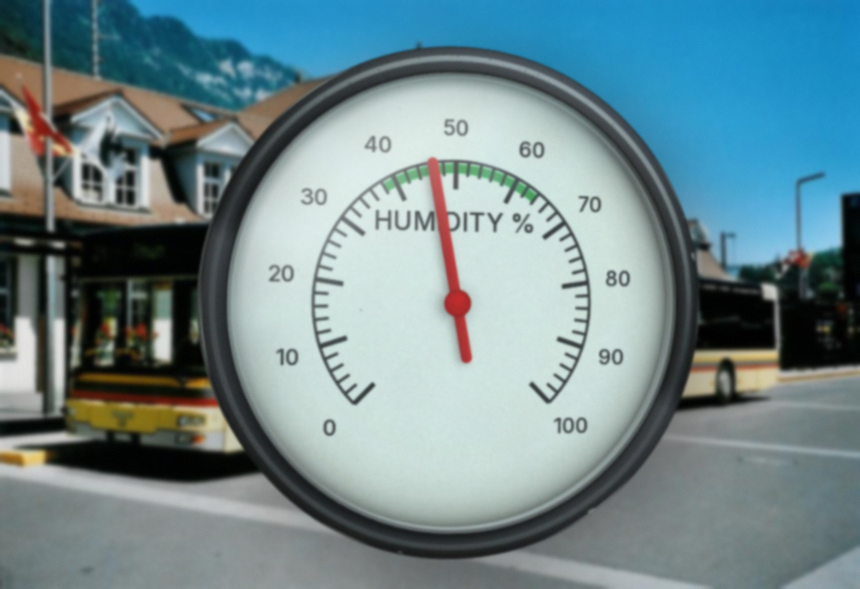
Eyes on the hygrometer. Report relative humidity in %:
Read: 46 %
